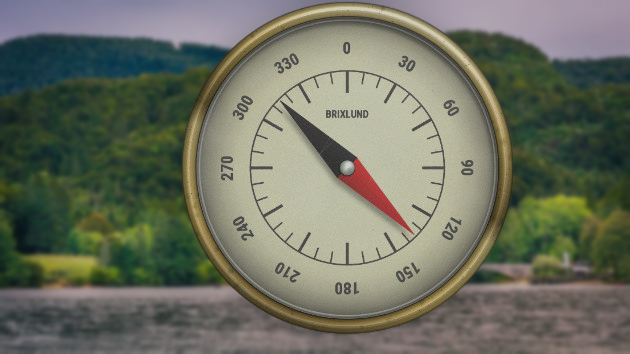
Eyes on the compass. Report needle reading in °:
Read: 135 °
